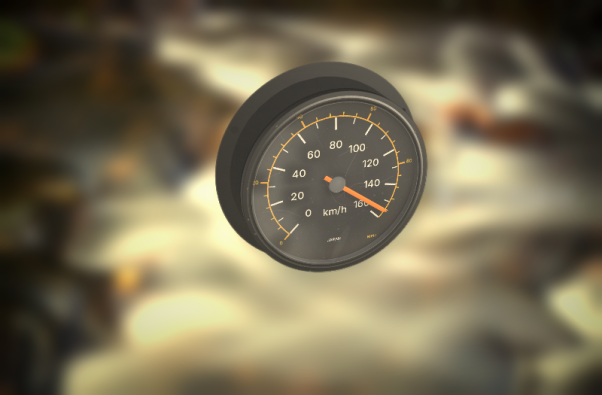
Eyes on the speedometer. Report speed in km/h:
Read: 155 km/h
